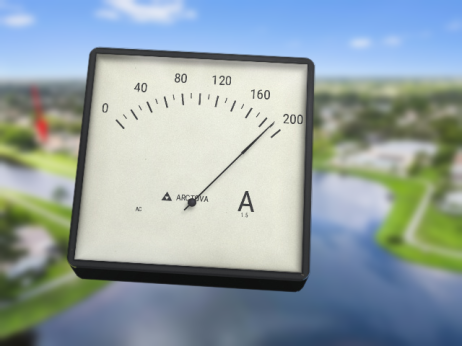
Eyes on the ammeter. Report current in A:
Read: 190 A
